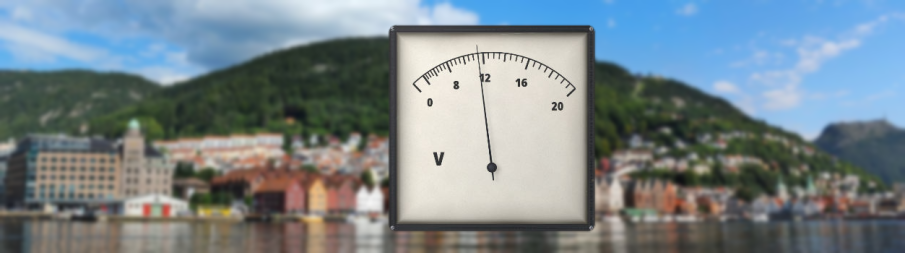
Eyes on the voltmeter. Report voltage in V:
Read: 11.5 V
